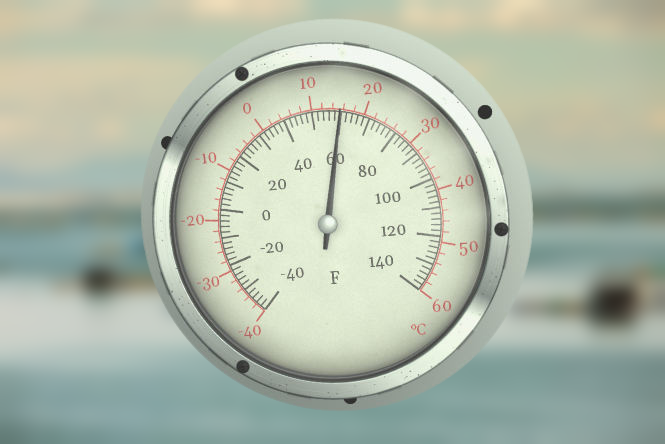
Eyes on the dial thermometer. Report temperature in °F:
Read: 60 °F
